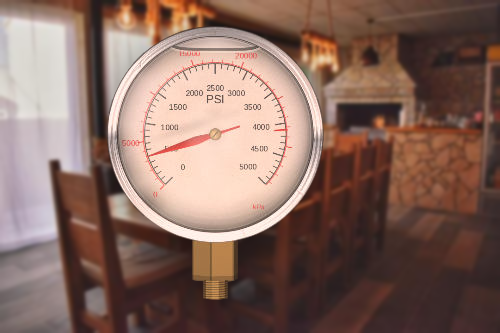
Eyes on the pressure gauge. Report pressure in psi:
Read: 500 psi
